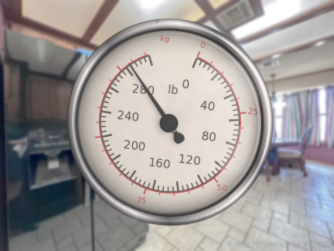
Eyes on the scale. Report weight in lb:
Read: 284 lb
